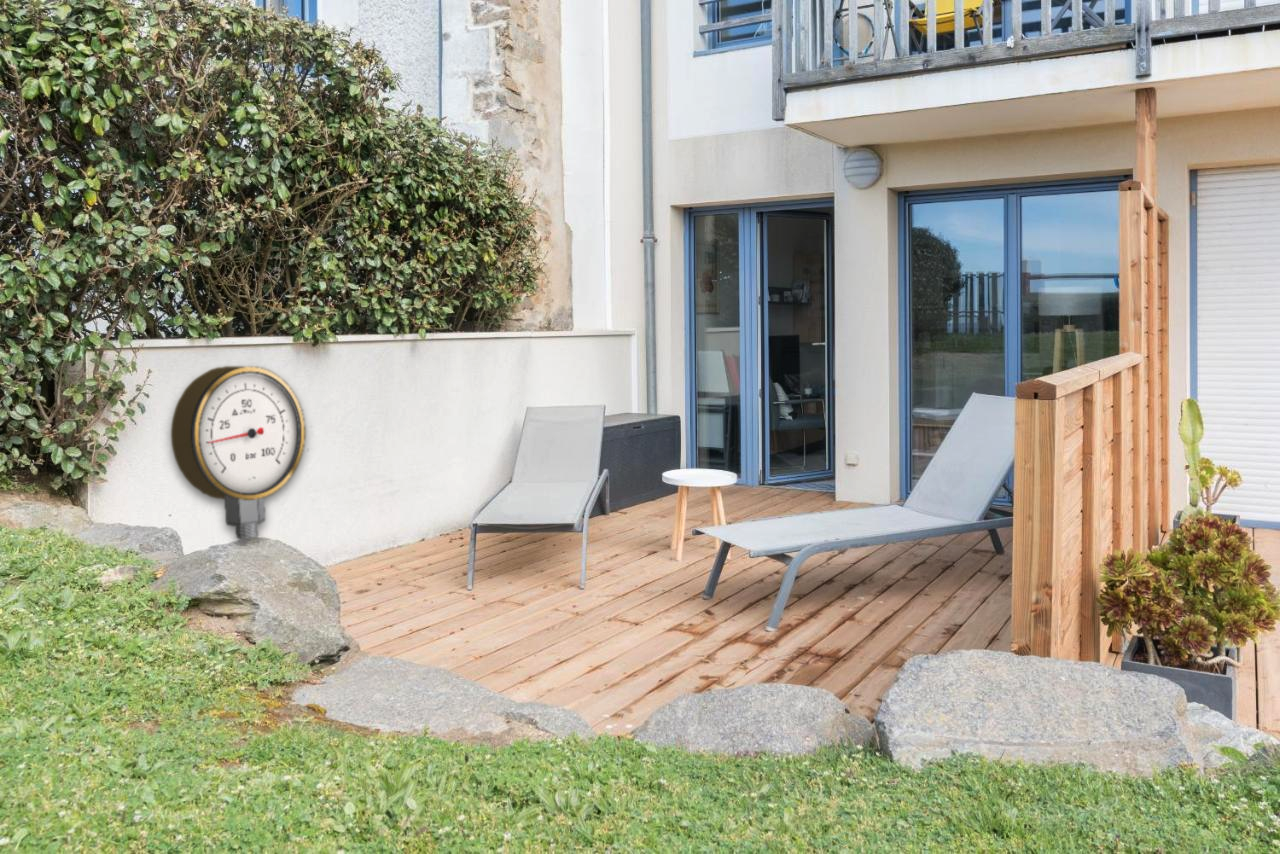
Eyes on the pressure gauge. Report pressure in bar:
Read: 15 bar
